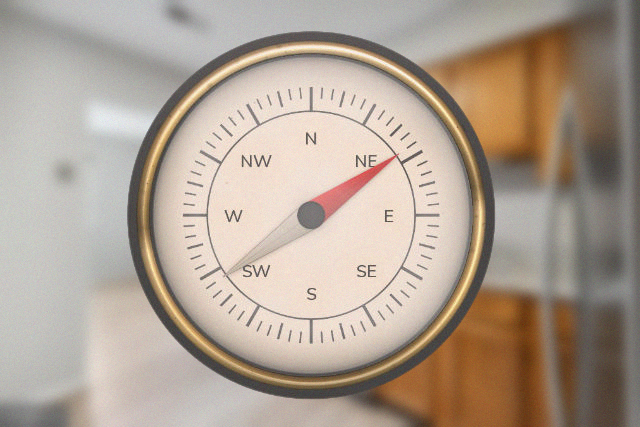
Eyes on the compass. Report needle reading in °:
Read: 55 °
